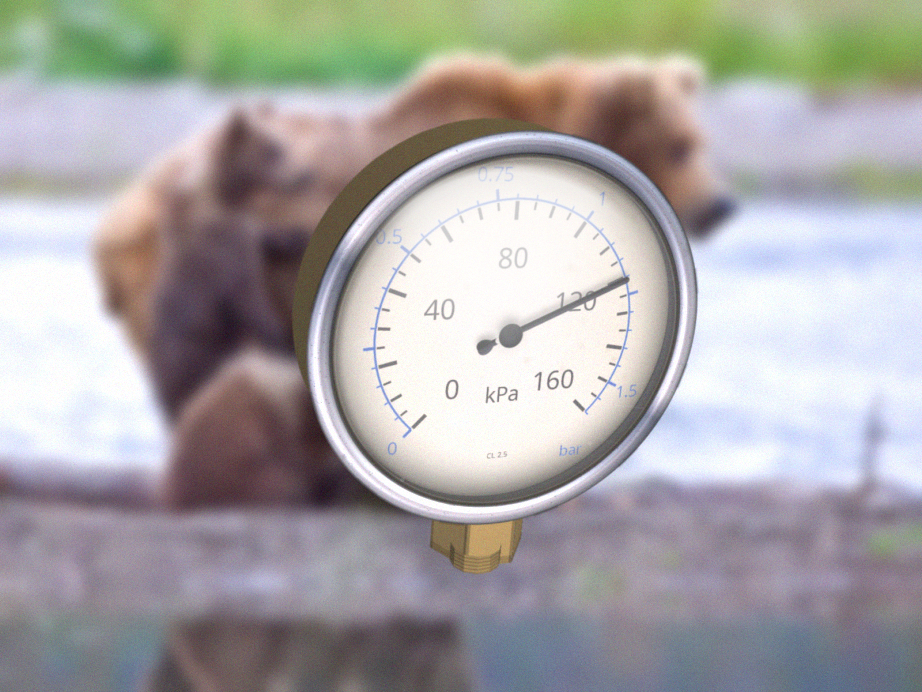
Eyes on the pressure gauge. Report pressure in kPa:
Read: 120 kPa
